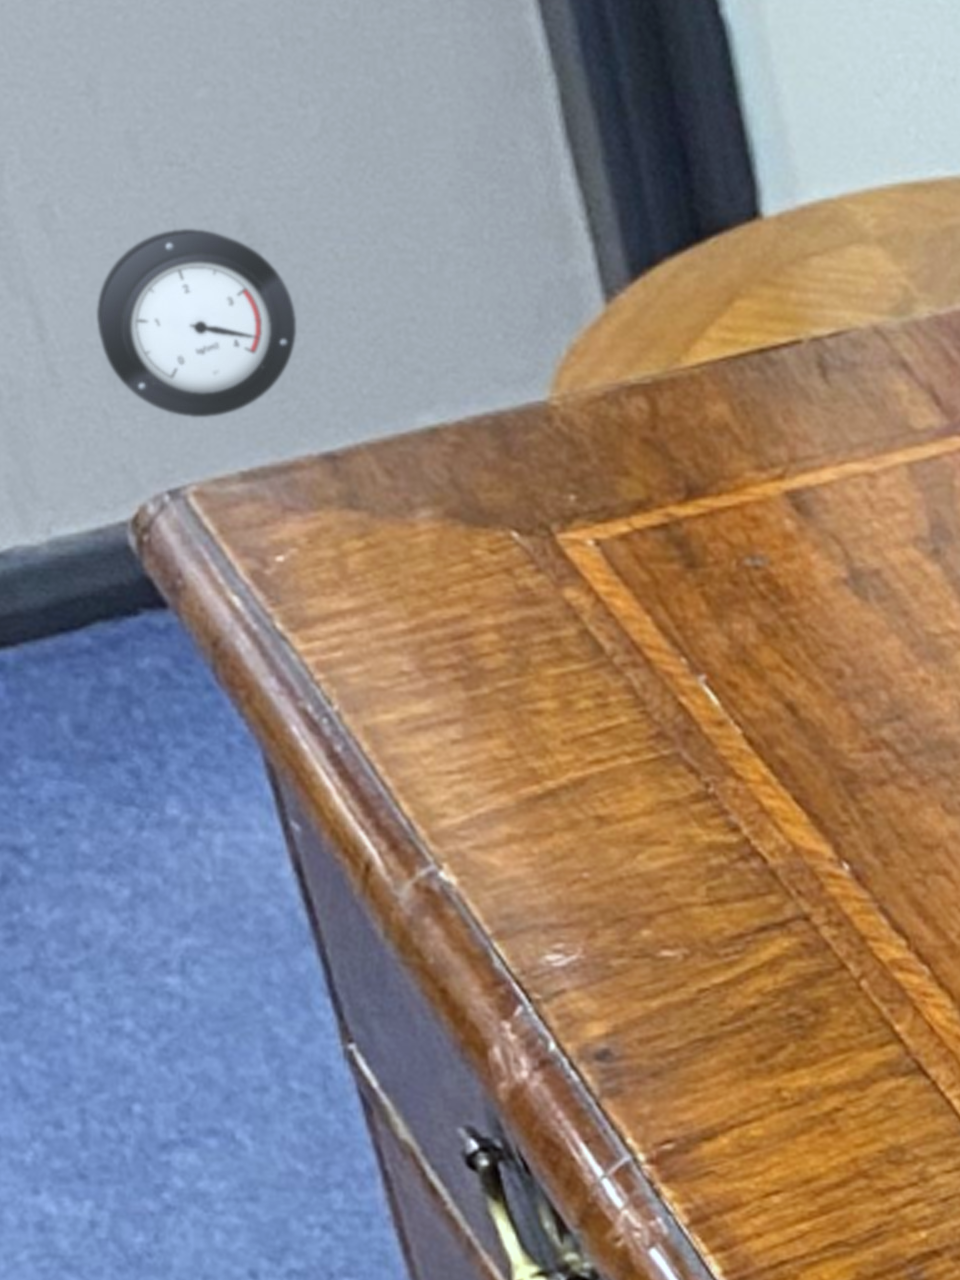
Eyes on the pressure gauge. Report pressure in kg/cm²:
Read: 3.75 kg/cm²
